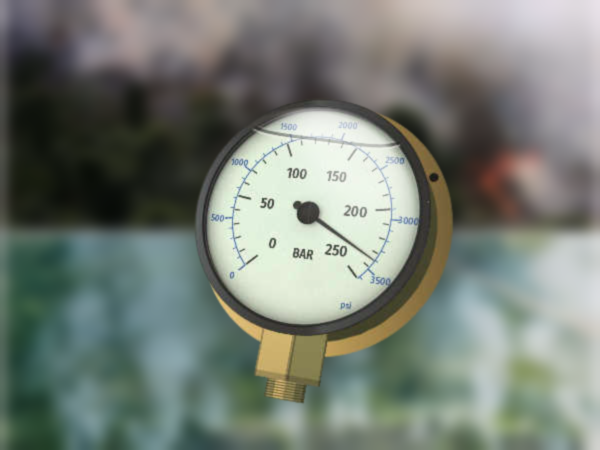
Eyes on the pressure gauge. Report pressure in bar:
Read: 235 bar
